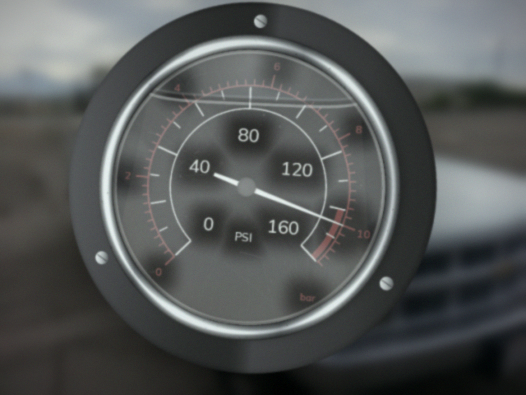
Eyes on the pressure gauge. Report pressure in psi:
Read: 145 psi
